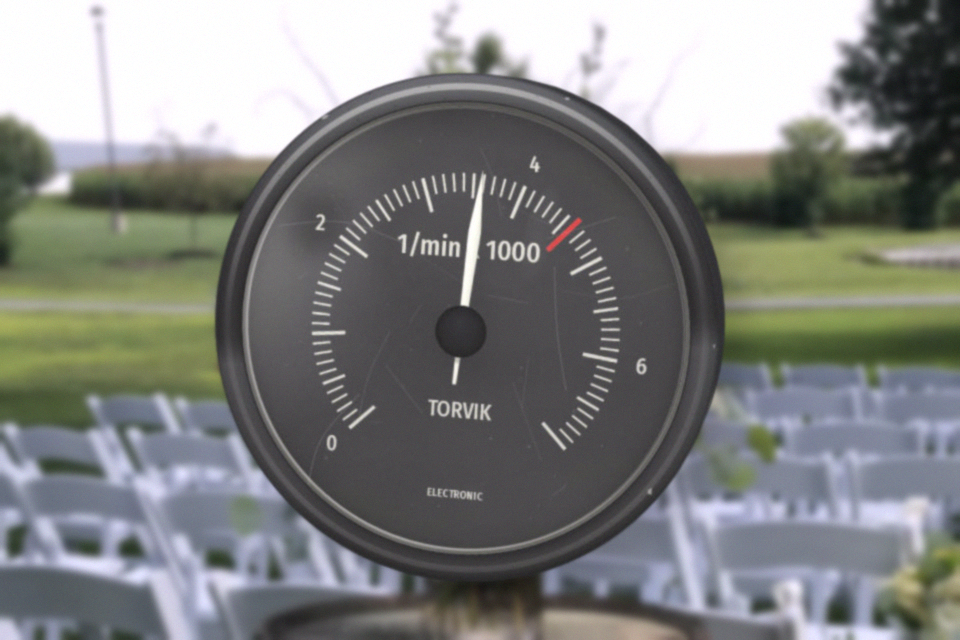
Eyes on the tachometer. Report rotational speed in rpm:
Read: 3600 rpm
